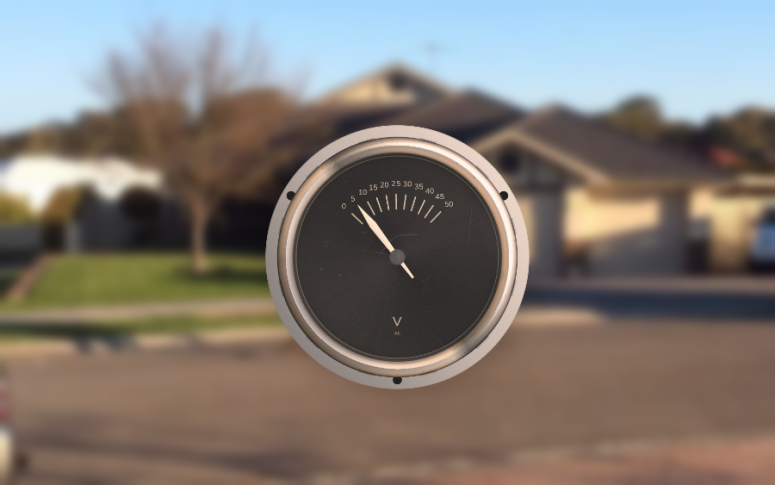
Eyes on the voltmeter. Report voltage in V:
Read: 5 V
